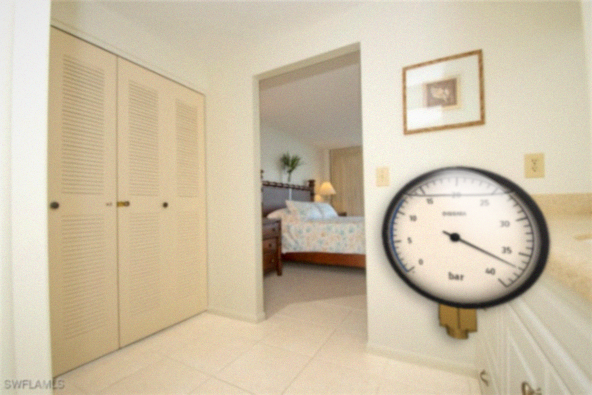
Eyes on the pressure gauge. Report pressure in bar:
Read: 37 bar
